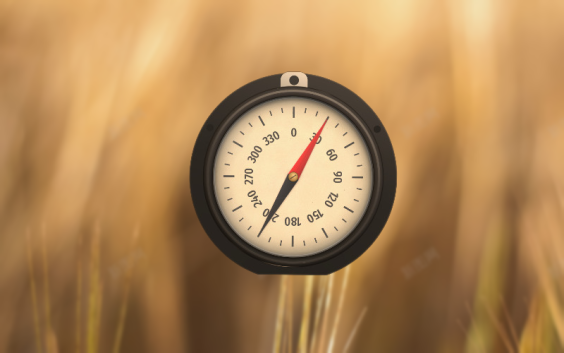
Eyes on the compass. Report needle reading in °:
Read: 30 °
